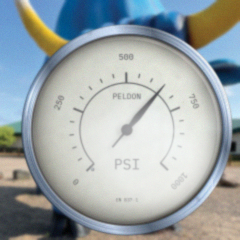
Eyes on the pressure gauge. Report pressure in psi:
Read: 650 psi
